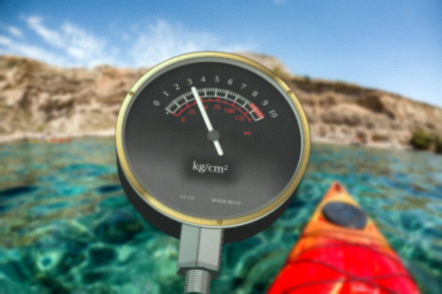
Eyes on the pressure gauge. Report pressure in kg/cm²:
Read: 3 kg/cm²
